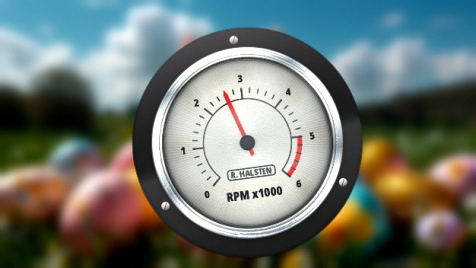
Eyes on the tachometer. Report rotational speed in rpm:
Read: 2600 rpm
